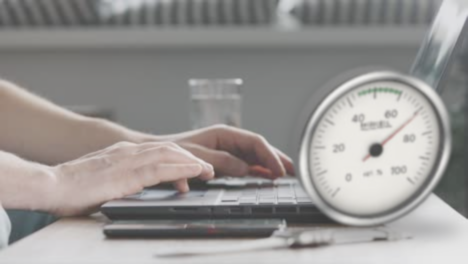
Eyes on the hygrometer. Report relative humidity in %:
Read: 70 %
